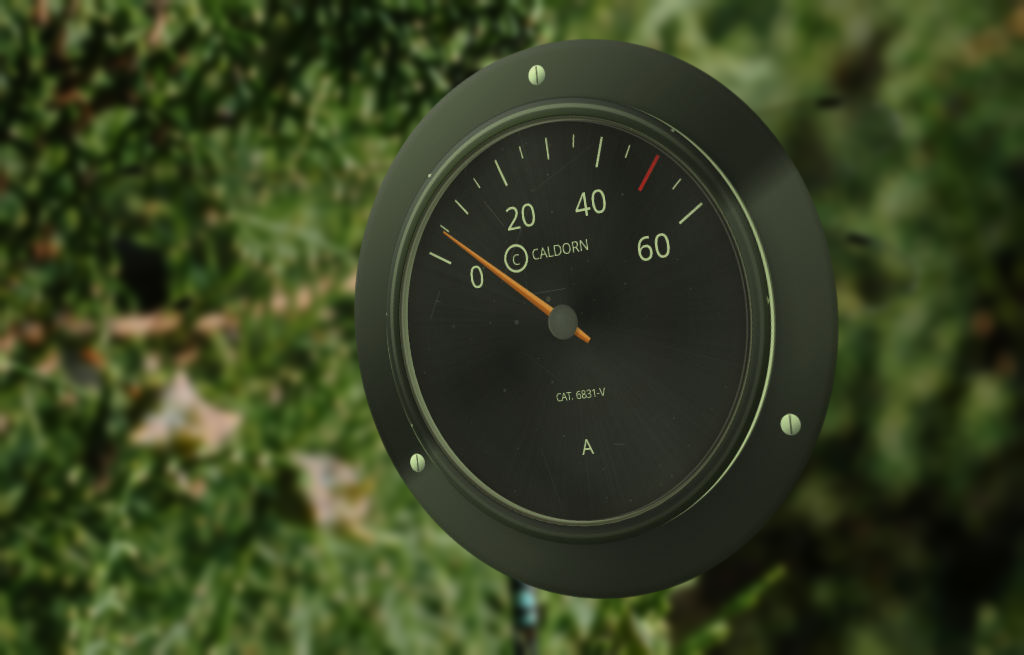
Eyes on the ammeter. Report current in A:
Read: 5 A
